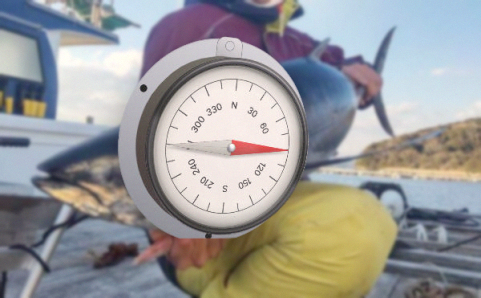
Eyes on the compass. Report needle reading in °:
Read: 90 °
